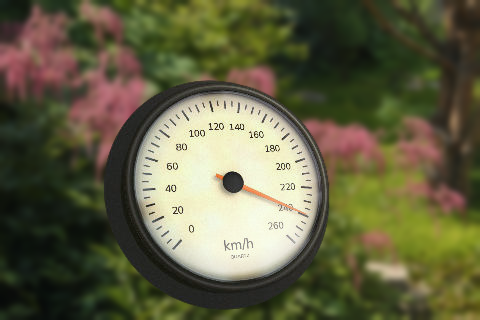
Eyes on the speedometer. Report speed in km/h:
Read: 240 km/h
